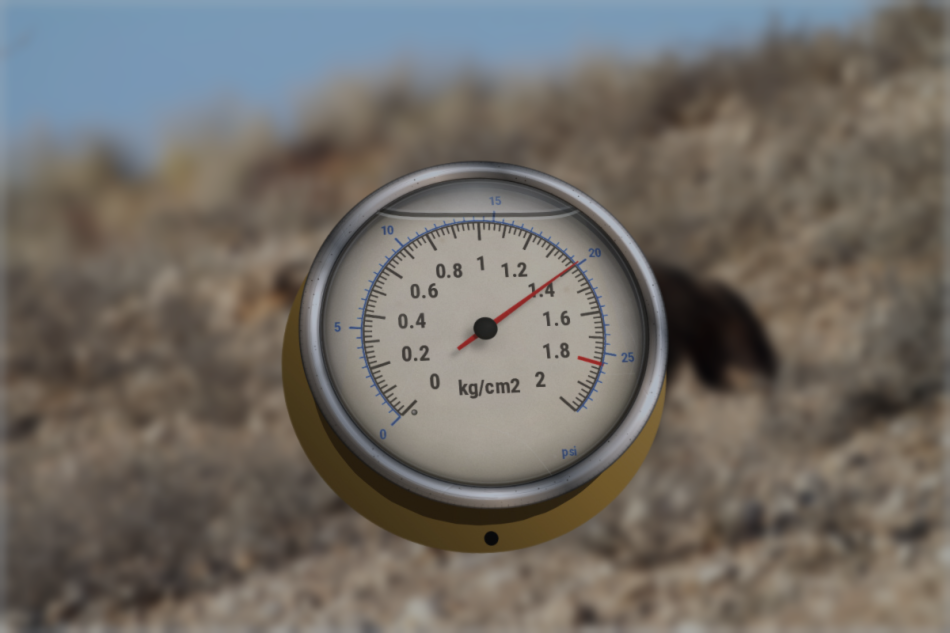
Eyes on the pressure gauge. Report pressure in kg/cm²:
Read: 1.4 kg/cm²
